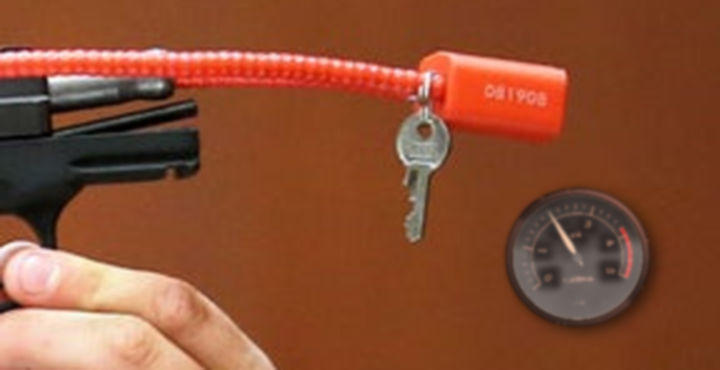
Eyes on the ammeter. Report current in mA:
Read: 2 mA
